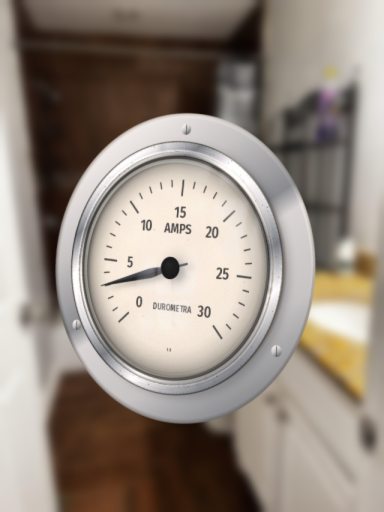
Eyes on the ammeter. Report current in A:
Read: 3 A
